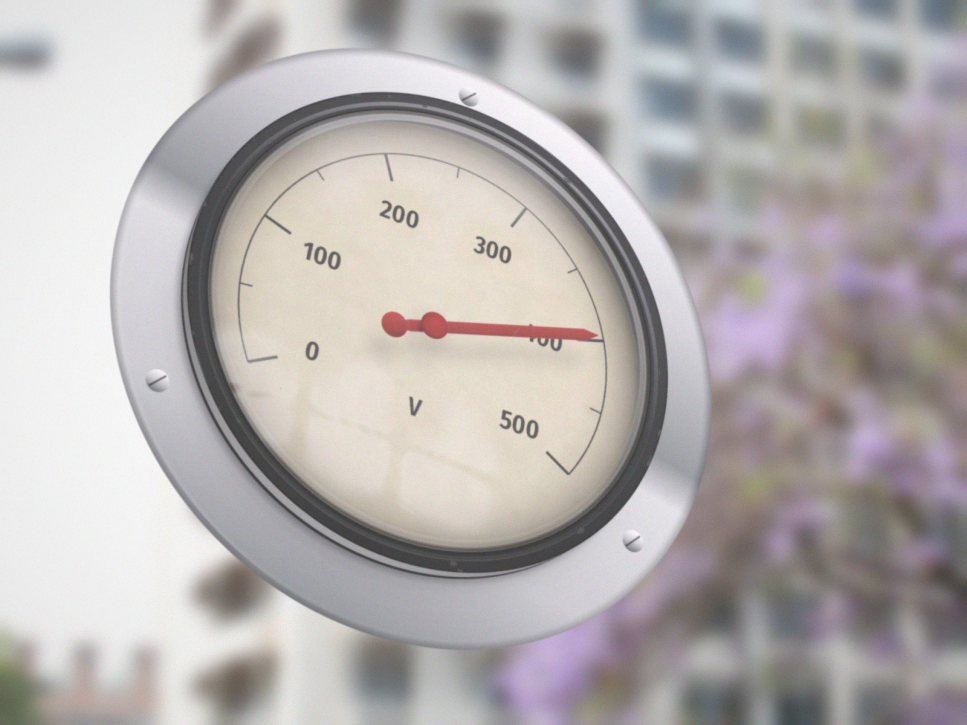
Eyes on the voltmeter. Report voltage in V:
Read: 400 V
